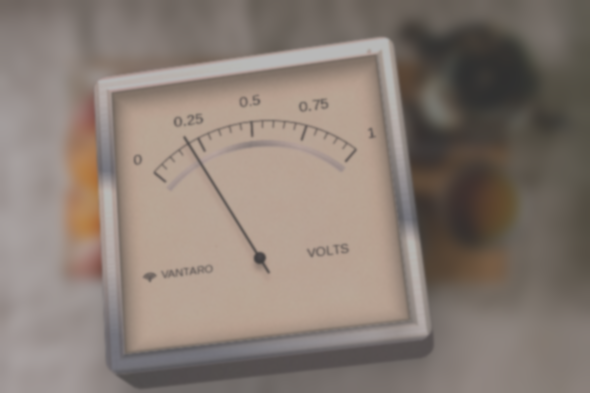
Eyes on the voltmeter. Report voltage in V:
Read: 0.2 V
